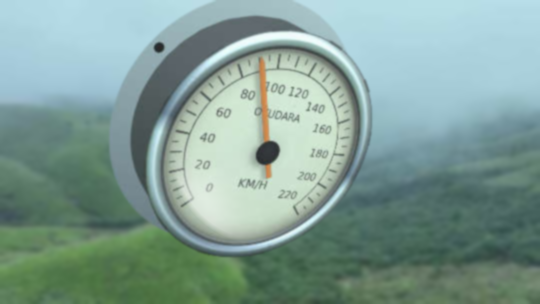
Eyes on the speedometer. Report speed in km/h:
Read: 90 km/h
